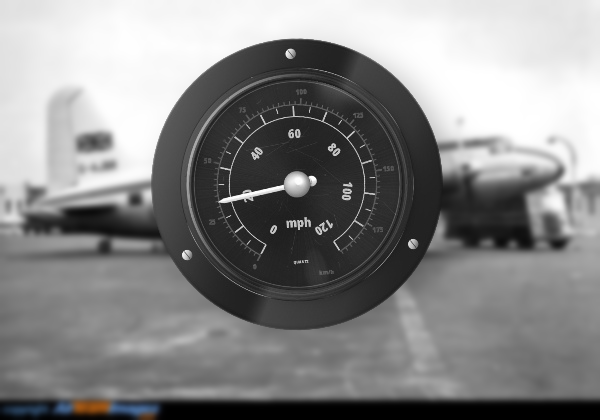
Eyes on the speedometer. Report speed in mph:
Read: 20 mph
